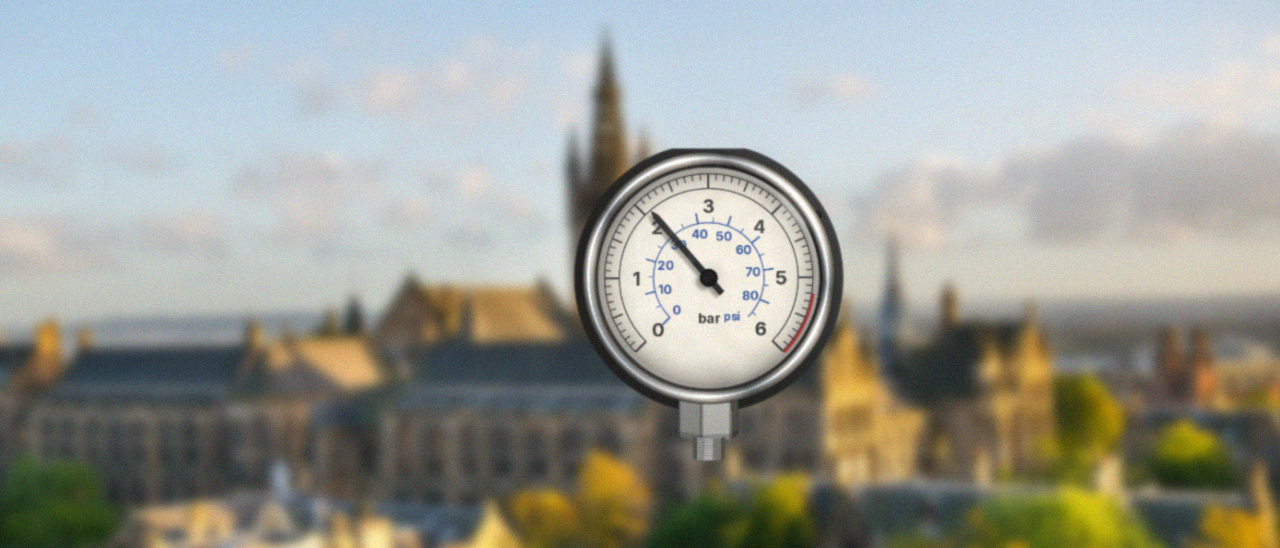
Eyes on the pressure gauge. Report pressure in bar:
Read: 2.1 bar
